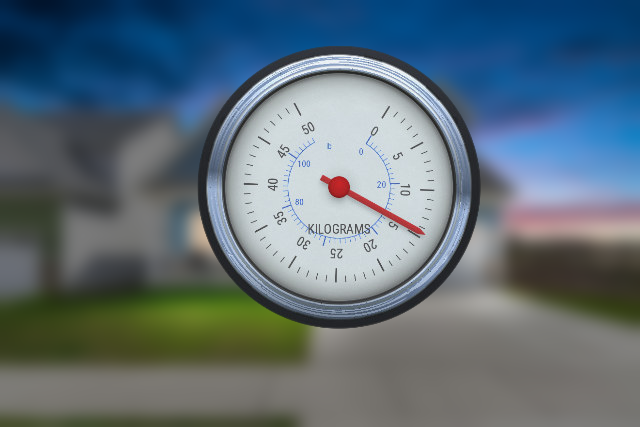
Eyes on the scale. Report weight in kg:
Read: 14.5 kg
